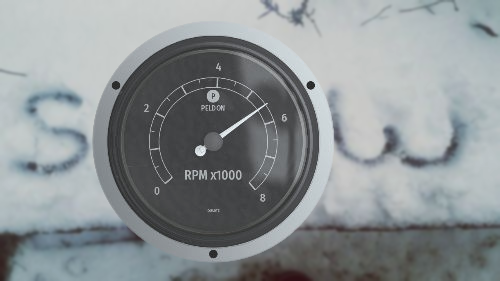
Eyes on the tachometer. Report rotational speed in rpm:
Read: 5500 rpm
